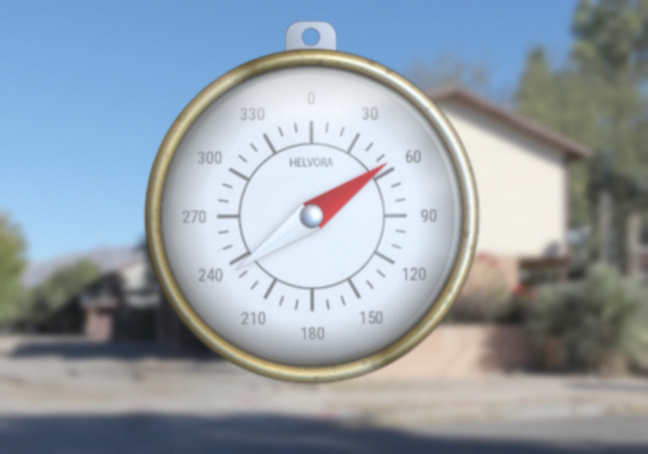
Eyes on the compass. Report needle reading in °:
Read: 55 °
